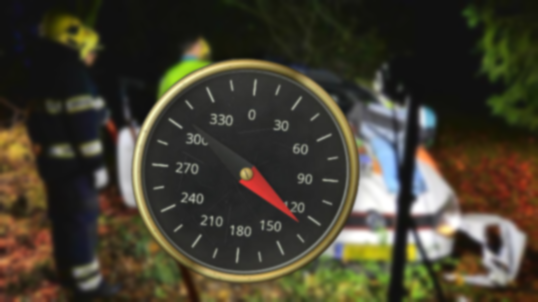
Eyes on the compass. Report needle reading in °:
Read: 127.5 °
